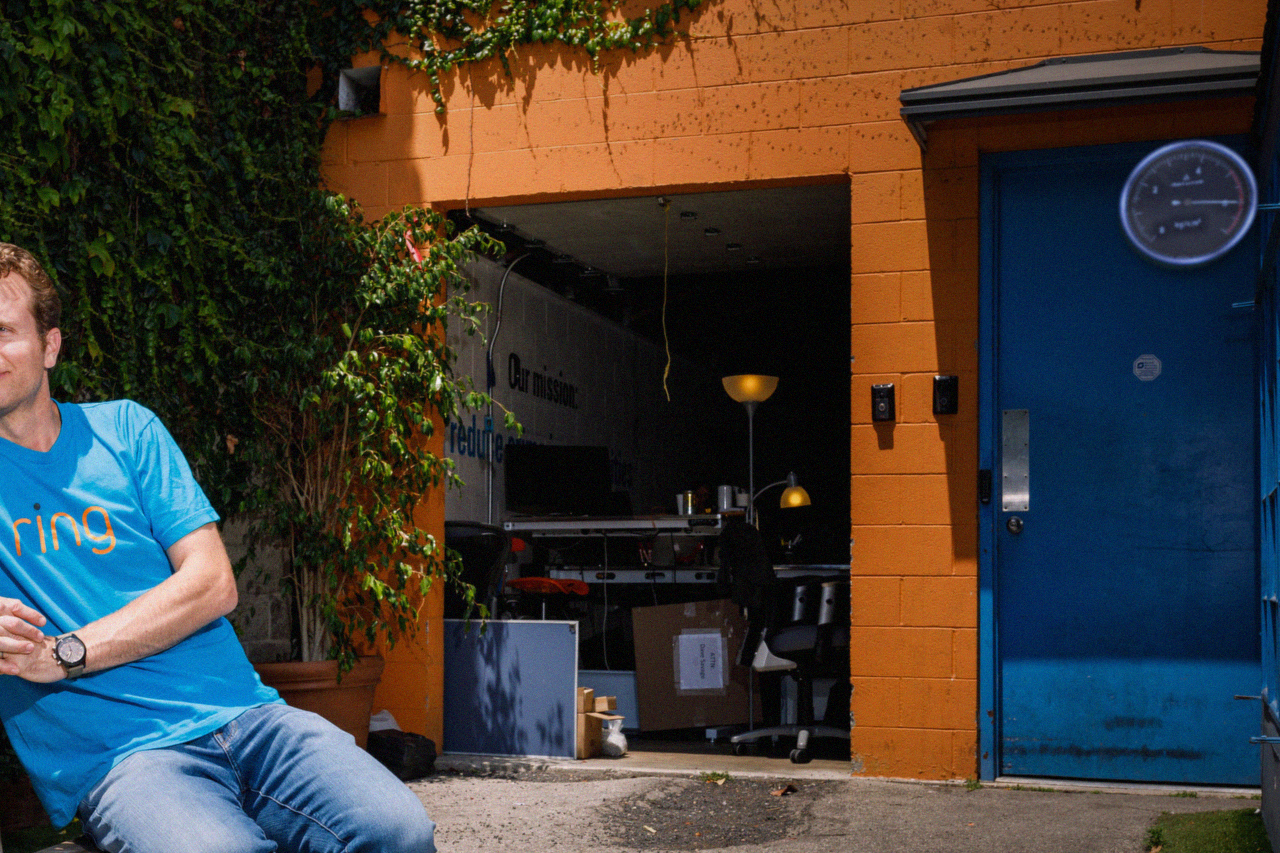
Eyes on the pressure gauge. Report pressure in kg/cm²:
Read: 6 kg/cm²
